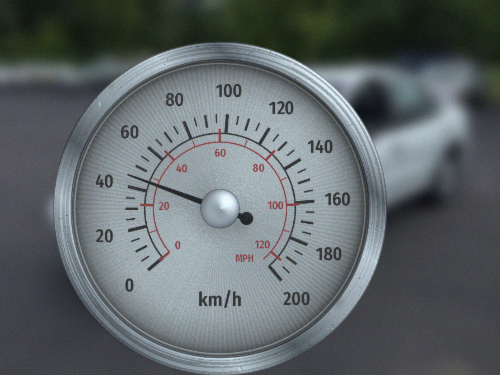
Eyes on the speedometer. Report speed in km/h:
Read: 45 km/h
